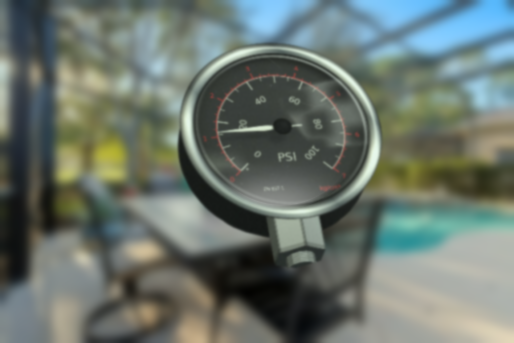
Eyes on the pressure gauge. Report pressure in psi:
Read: 15 psi
